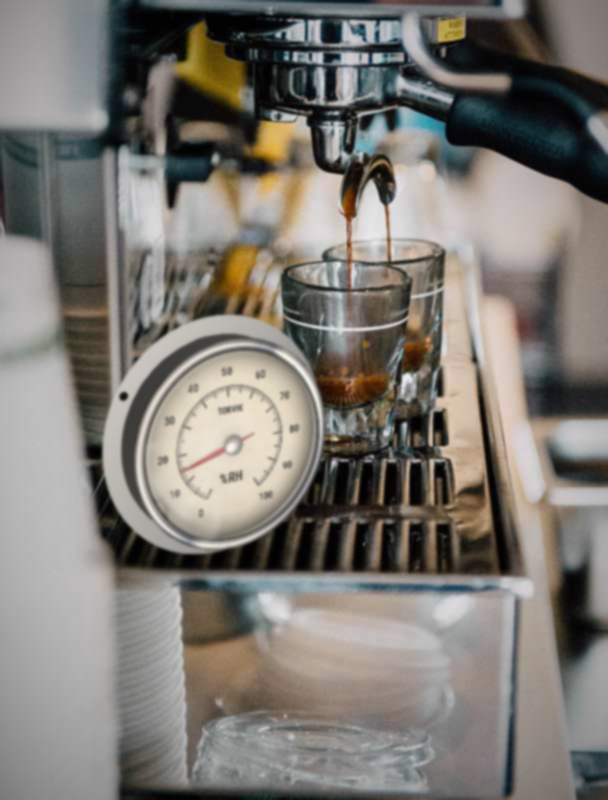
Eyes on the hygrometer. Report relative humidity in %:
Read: 15 %
